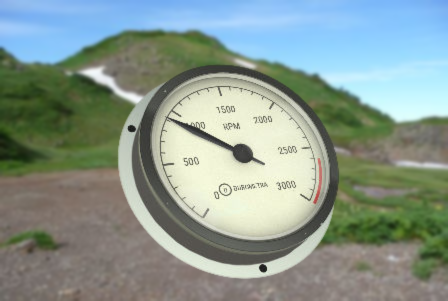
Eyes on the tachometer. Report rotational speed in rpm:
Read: 900 rpm
